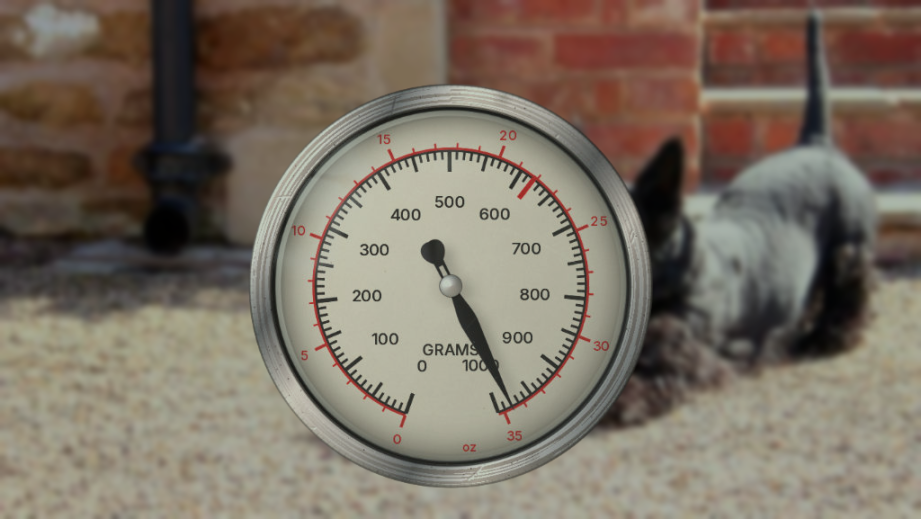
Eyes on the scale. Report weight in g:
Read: 980 g
